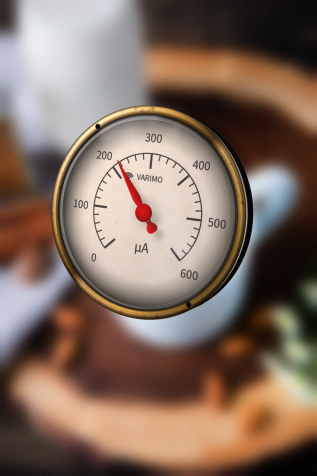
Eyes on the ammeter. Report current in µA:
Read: 220 µA
